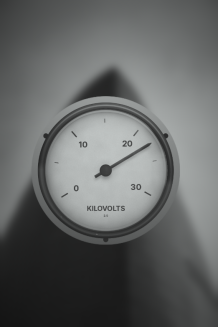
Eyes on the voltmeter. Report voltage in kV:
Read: 22.5 kV
